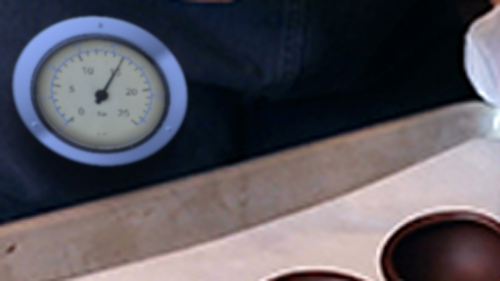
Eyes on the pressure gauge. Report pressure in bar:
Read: 15 bar
